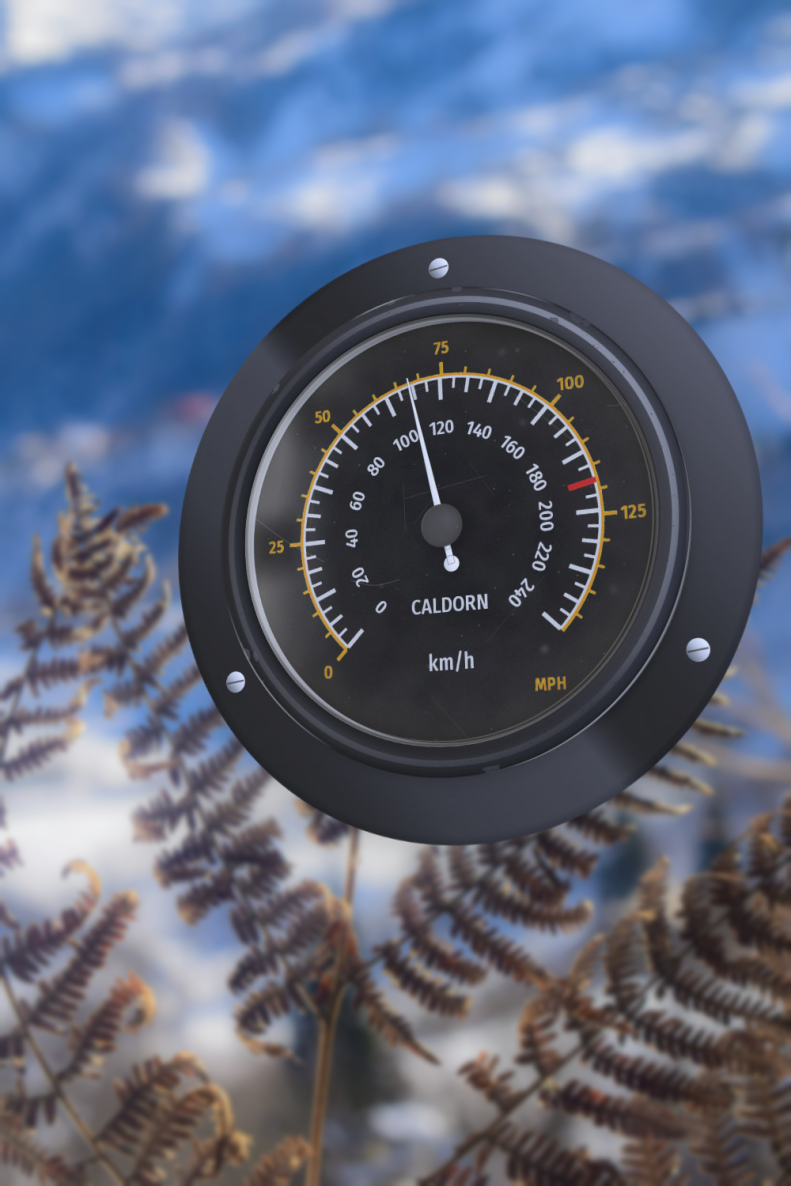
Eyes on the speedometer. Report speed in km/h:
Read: 110 km/h
